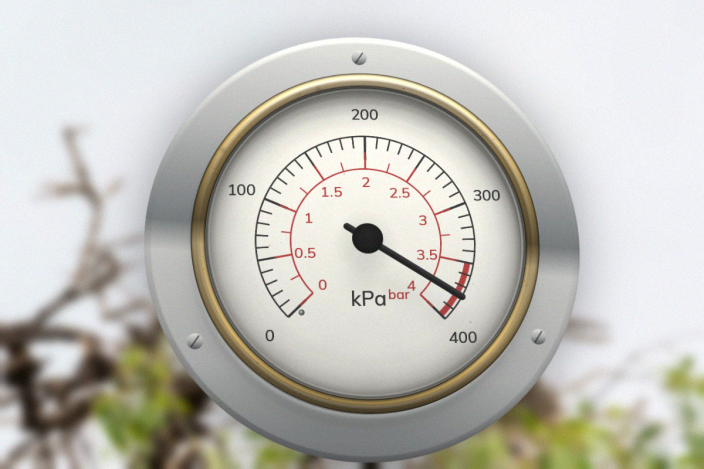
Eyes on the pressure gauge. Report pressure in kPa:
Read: 380 kPa
